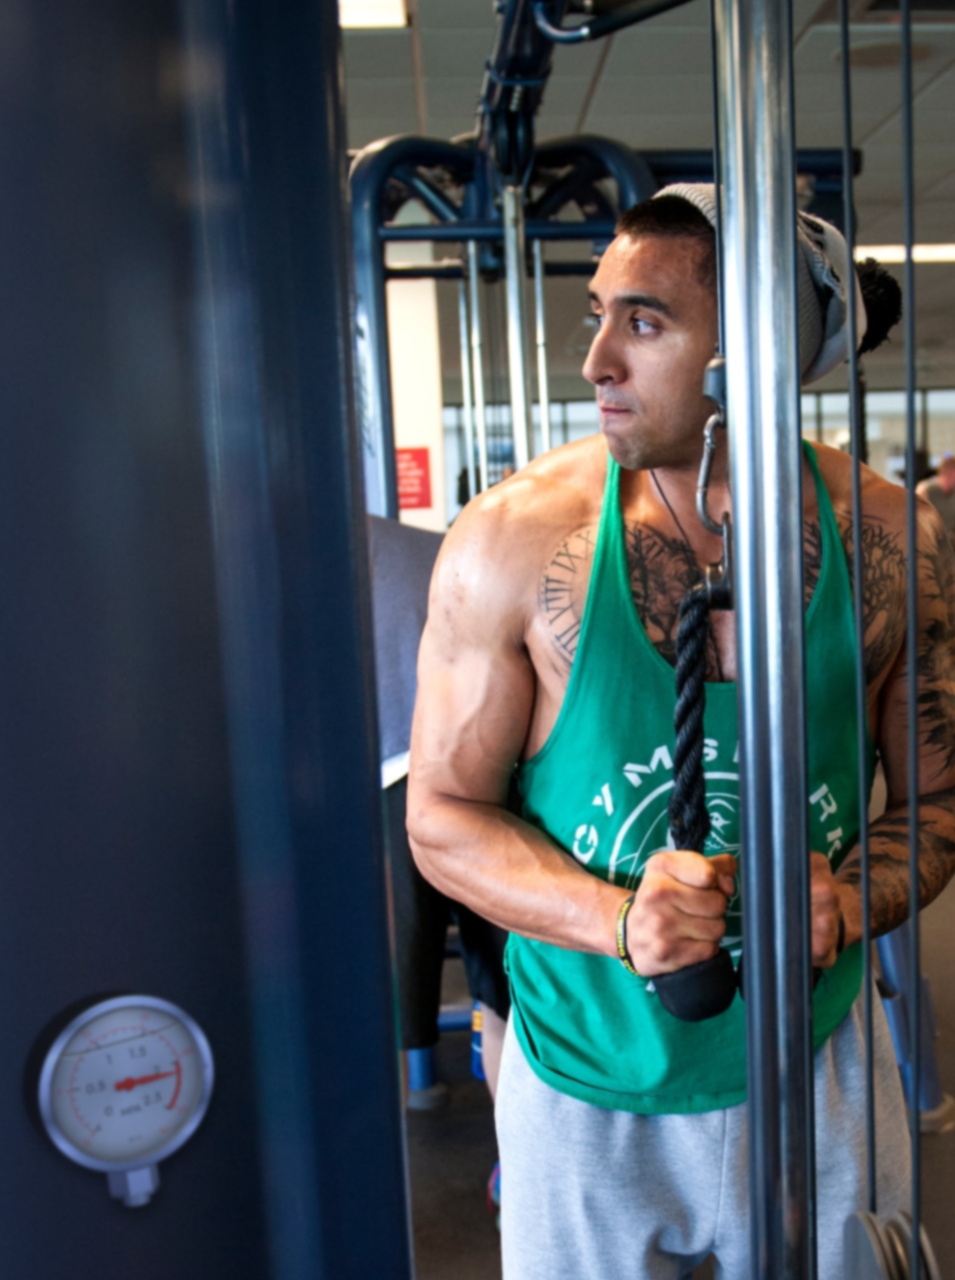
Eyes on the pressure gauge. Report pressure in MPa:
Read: 2.1 MPa
